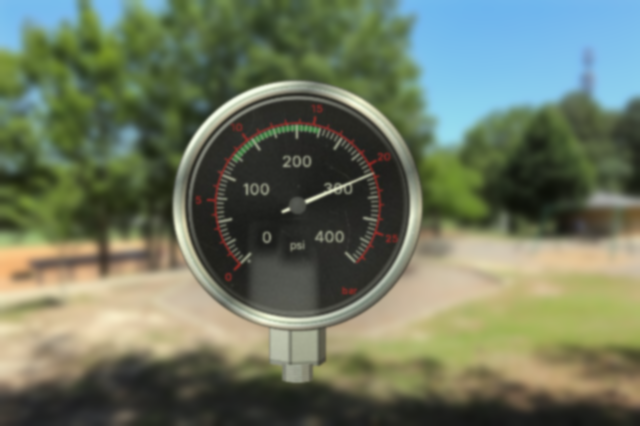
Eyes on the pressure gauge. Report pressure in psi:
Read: 300 psi
